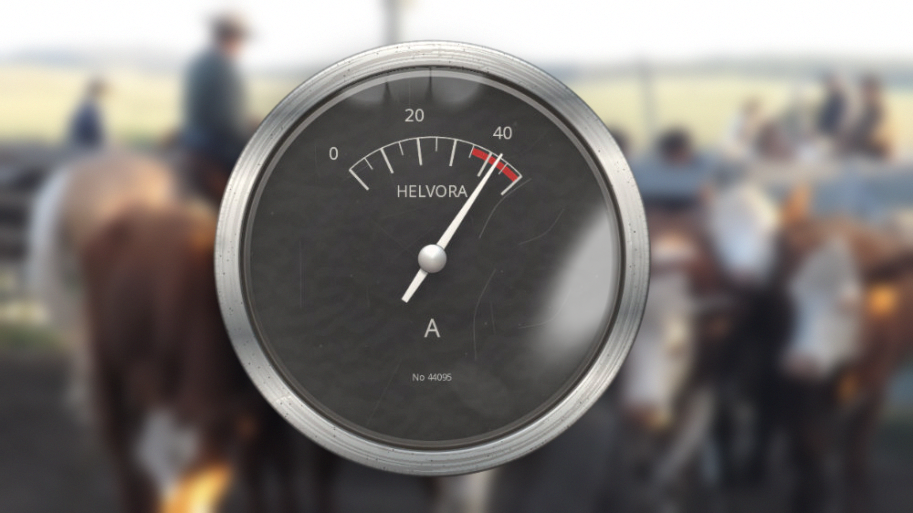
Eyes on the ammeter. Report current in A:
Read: 42.5 A
